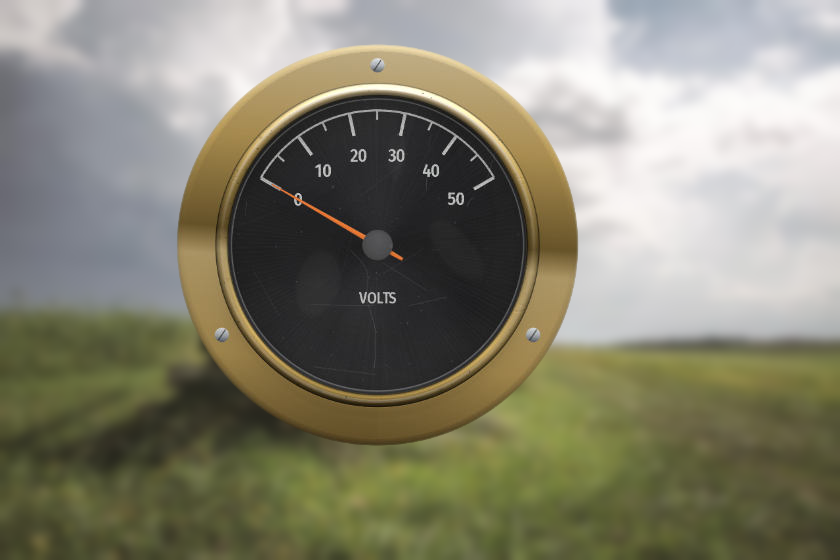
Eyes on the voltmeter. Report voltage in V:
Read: 0 V
